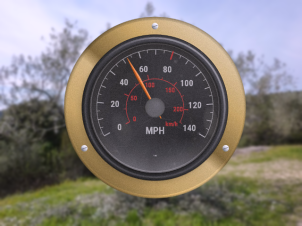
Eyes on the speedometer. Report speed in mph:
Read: 52.5 mph
